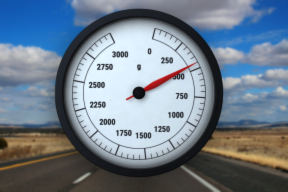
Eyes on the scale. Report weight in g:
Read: 450 g
